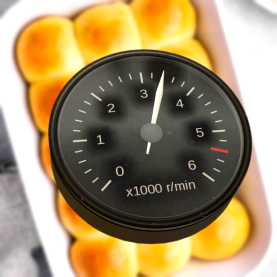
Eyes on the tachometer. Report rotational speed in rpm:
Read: 3400 rpm
